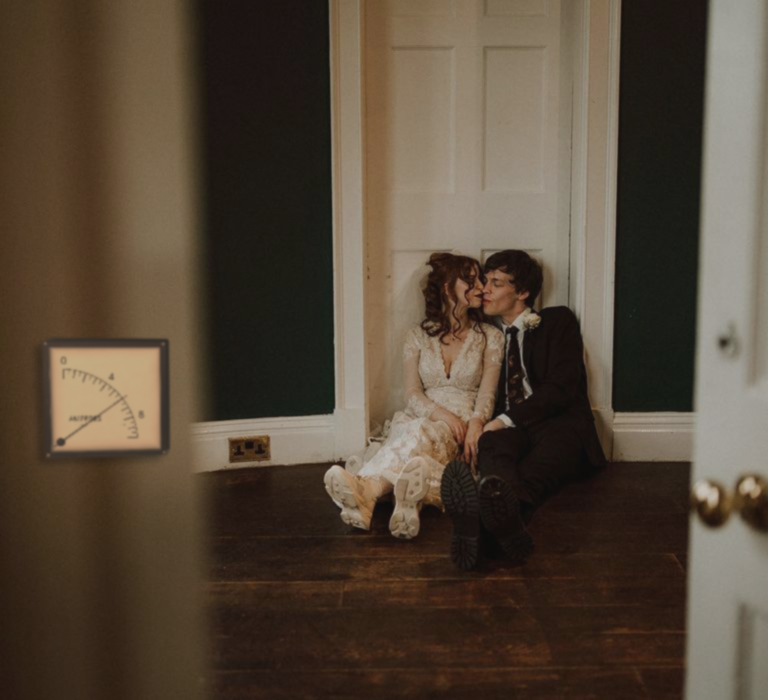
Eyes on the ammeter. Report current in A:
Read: 6 A
